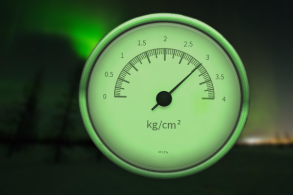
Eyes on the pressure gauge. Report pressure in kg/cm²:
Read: 3 kg/cm²
